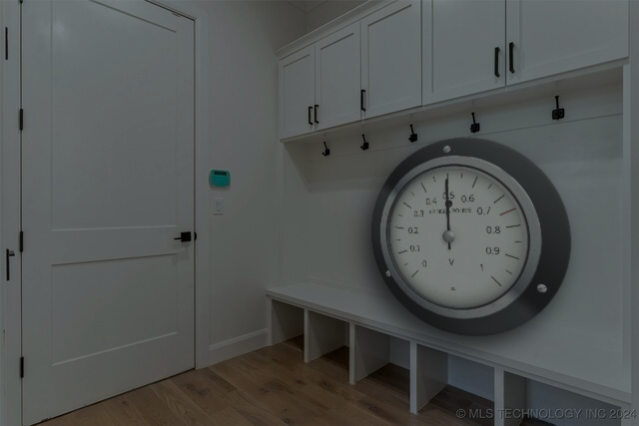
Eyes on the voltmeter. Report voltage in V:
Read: 0.5 V
